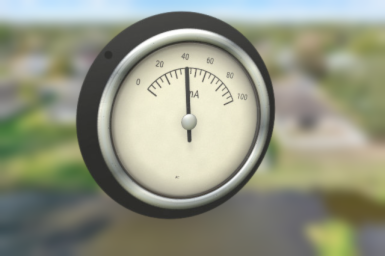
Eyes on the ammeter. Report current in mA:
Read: 40 mA
